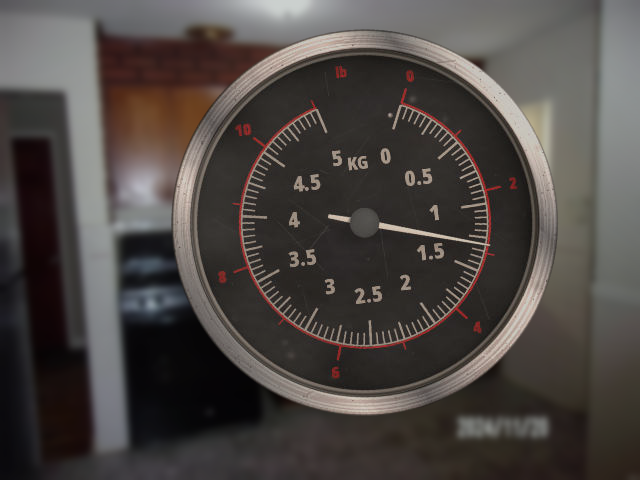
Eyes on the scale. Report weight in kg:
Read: 1.3 kg
